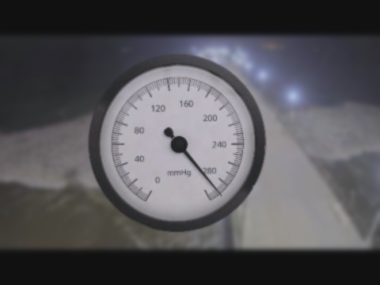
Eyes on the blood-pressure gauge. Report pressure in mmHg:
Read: 290 mmHg
